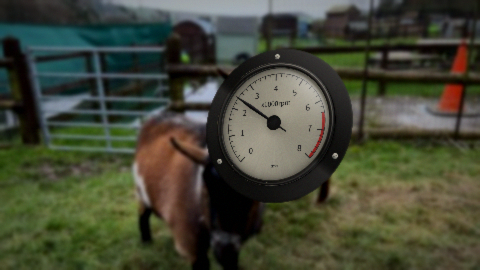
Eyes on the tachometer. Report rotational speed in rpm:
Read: 2400 rpm
